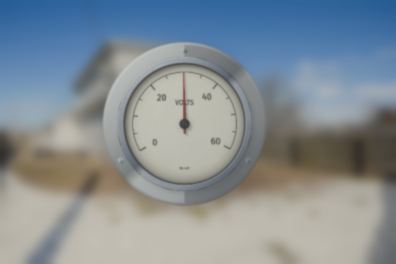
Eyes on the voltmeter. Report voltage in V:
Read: 30 V
